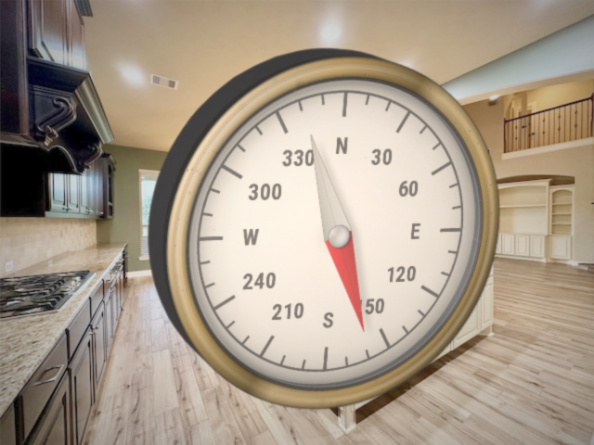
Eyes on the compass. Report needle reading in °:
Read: 160 °
